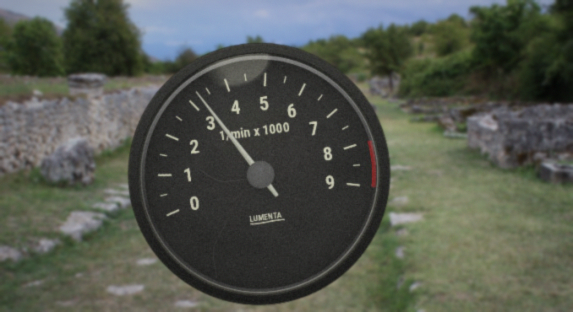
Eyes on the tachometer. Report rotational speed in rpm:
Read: 3250 rpm
